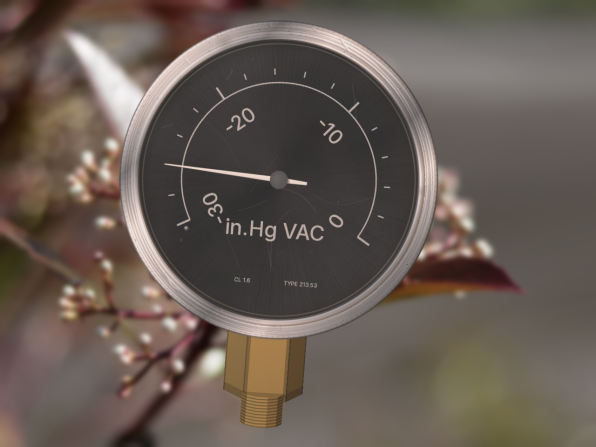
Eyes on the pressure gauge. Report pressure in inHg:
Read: -26 inHg
